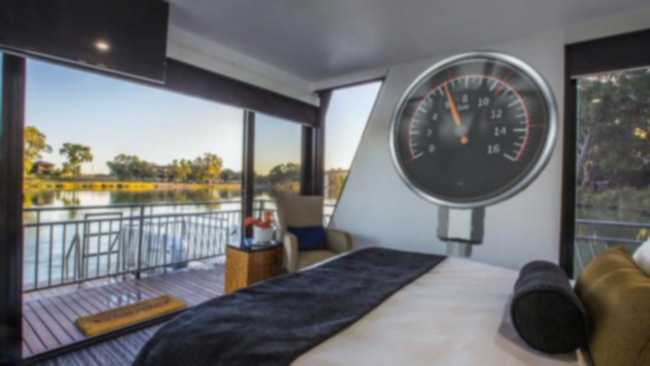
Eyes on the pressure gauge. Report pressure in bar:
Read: 6.5 bar
